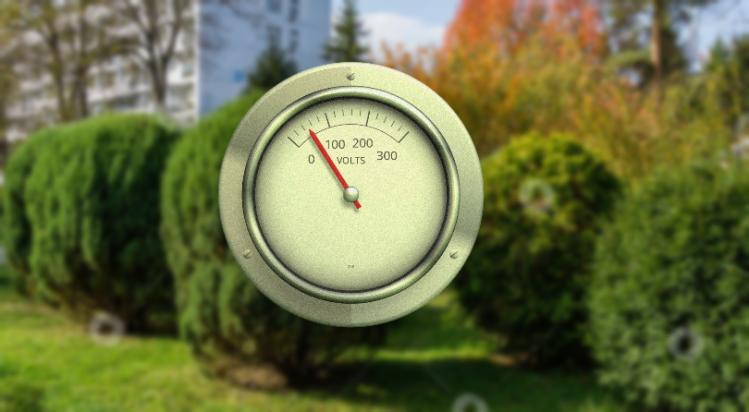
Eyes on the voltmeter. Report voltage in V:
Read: 50 V
